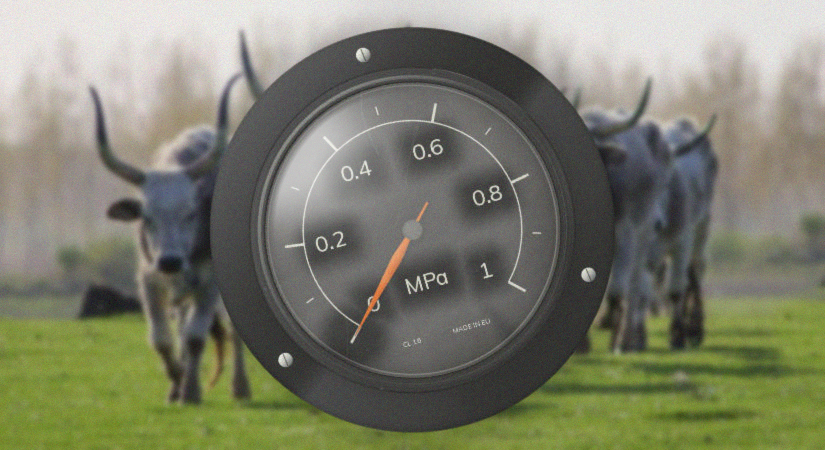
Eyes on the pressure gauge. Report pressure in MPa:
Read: 0 MPa
